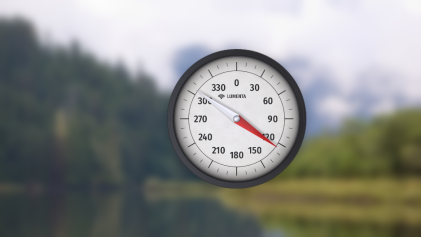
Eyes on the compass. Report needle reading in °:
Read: 125 °
